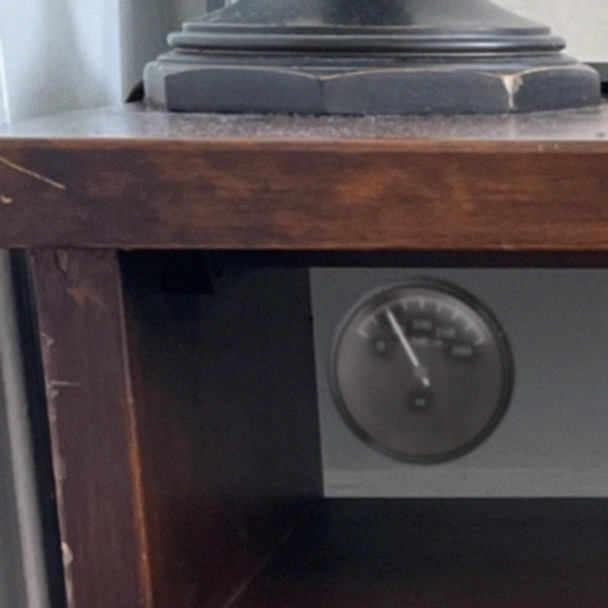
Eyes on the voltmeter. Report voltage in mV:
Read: 50 mV
